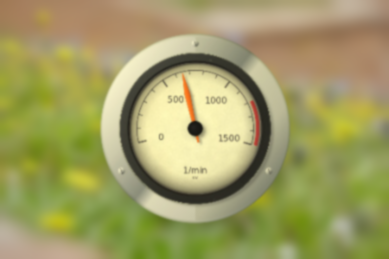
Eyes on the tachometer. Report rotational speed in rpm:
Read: 650 rpm
